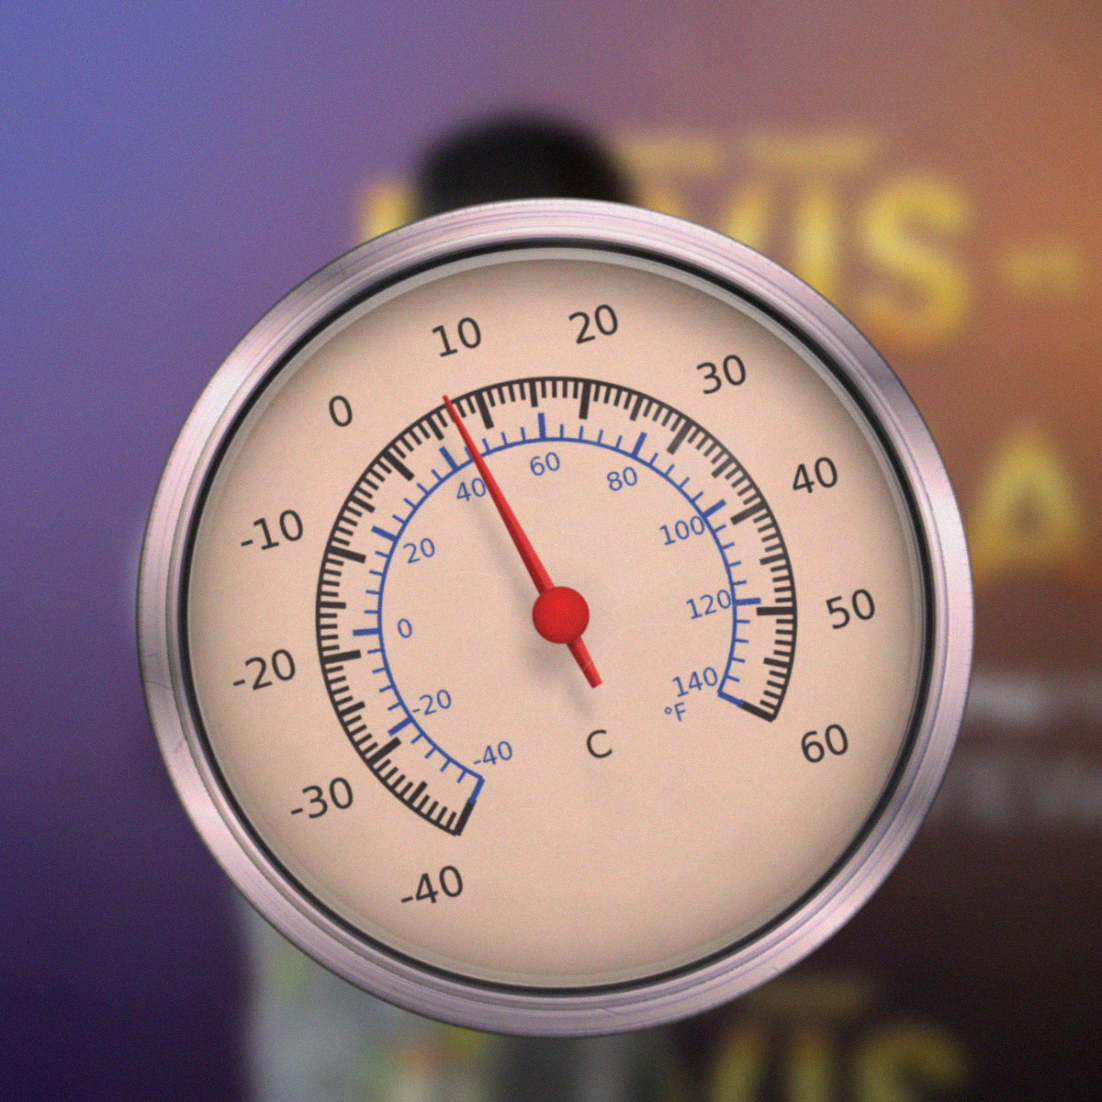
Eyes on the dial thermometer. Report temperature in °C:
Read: 7 °C
